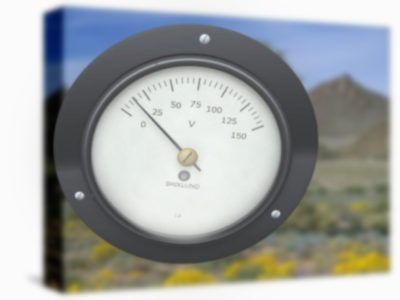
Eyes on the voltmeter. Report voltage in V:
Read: 15 V
